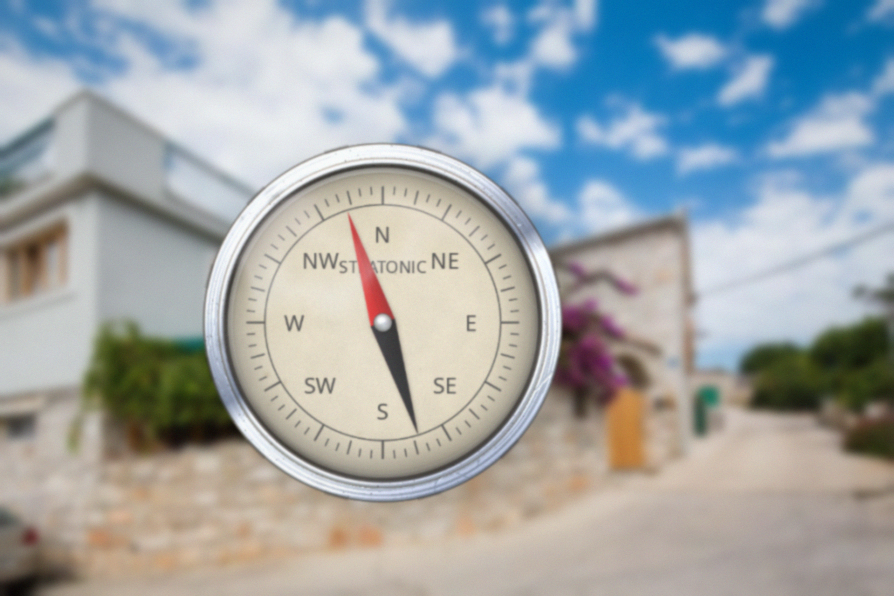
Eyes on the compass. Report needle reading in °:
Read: 342.5 °
